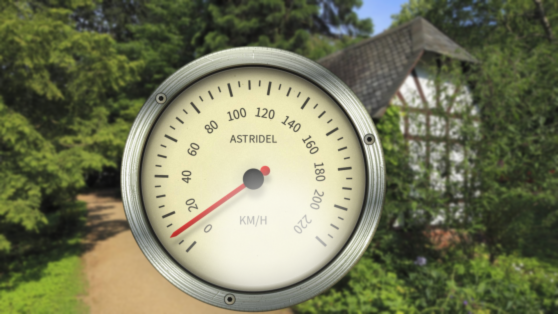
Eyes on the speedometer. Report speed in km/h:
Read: 10 km/h
